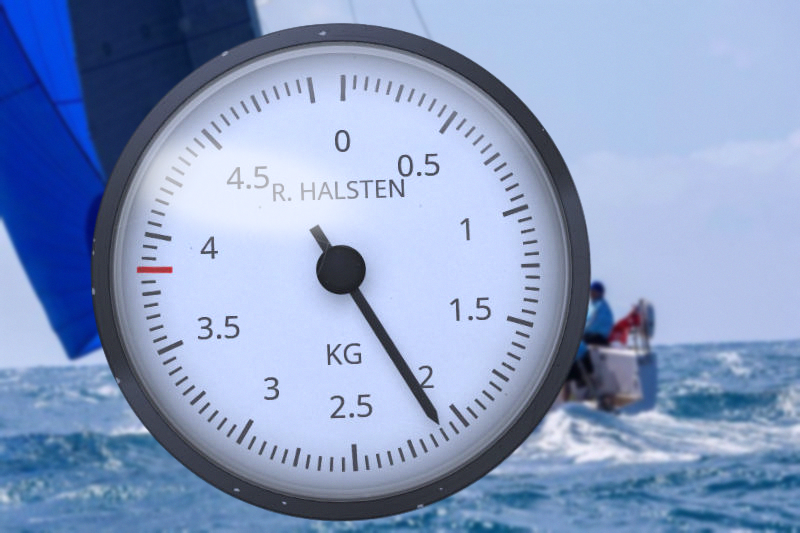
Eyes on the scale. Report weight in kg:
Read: 2.1 kg
